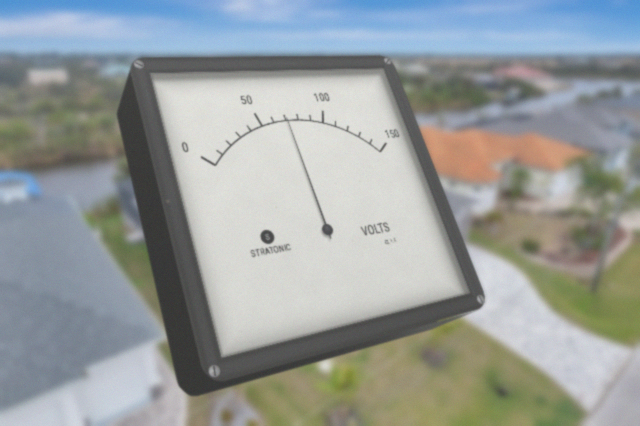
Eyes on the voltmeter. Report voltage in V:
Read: 70 V
